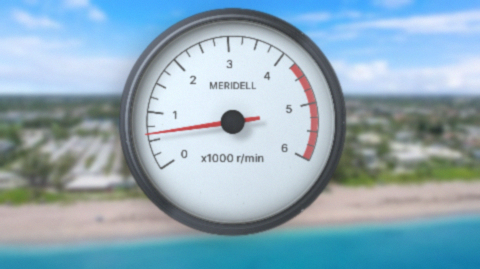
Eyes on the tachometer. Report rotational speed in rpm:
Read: 625 rpm
